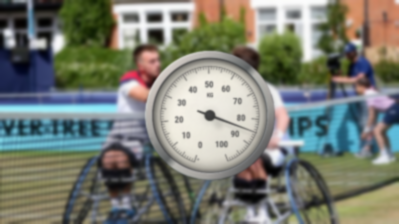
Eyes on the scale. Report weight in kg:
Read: 85 kg
